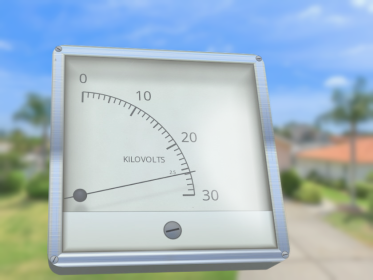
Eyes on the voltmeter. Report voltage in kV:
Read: 26 kV
